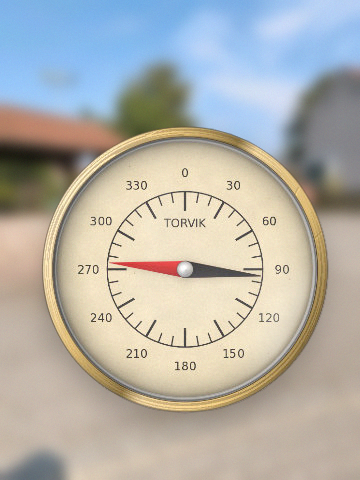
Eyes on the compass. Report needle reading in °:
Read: 275 °
